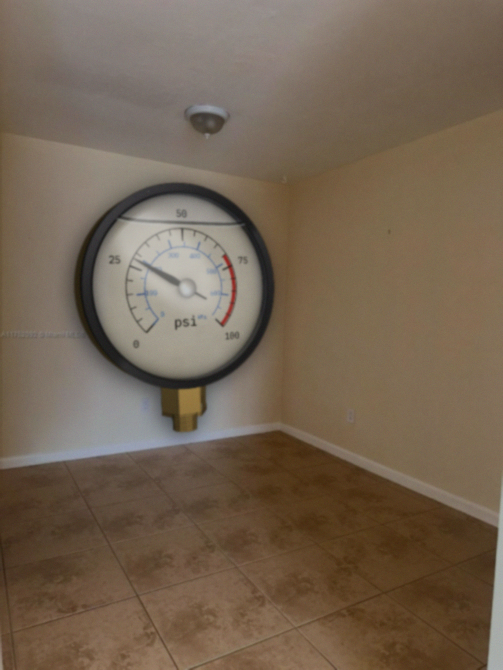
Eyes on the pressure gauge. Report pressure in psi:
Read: 27.5 psi
